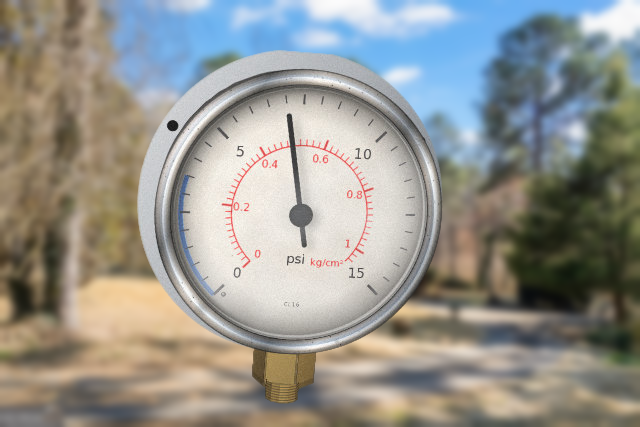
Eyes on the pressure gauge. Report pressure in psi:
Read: 7 psi
